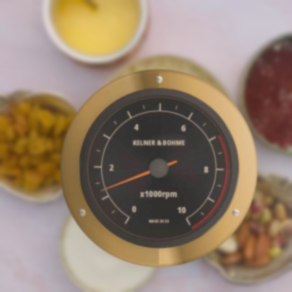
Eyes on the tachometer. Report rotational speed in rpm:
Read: 1250 rpm
